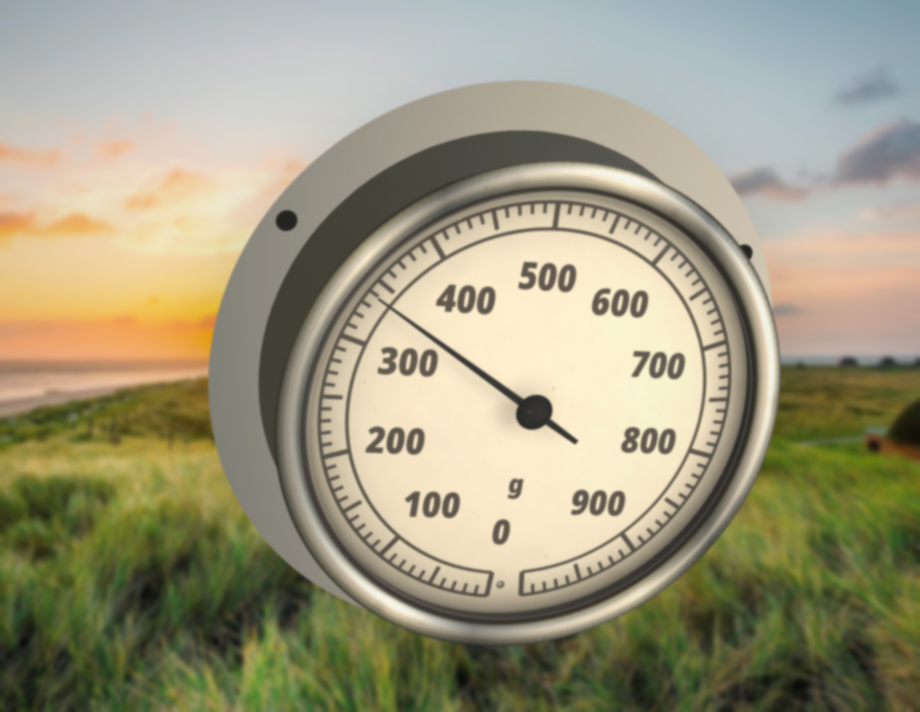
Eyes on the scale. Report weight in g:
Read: 340 g
